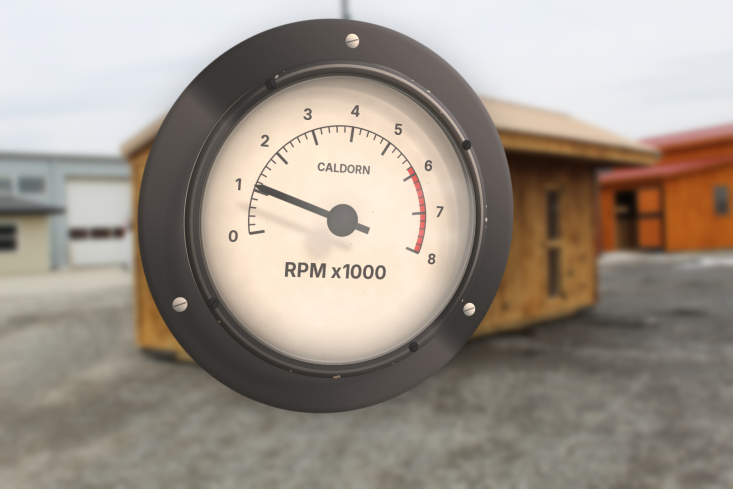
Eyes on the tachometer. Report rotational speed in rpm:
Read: 1100 rpm
